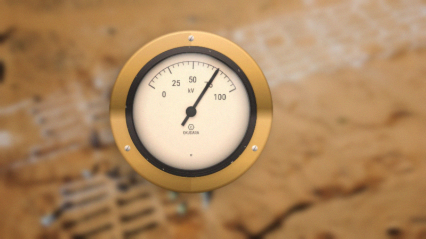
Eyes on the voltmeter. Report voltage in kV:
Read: 75 kV
